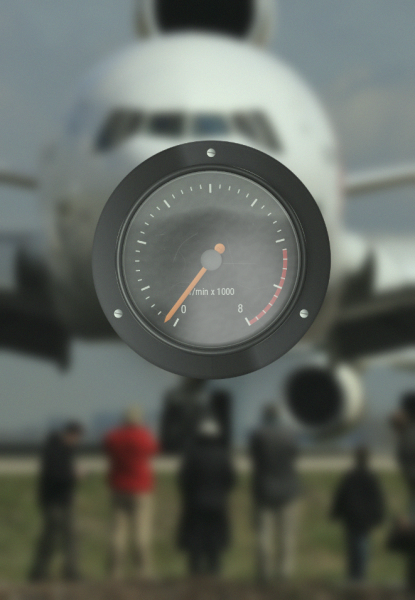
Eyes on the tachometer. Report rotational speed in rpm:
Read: 200 rpm
